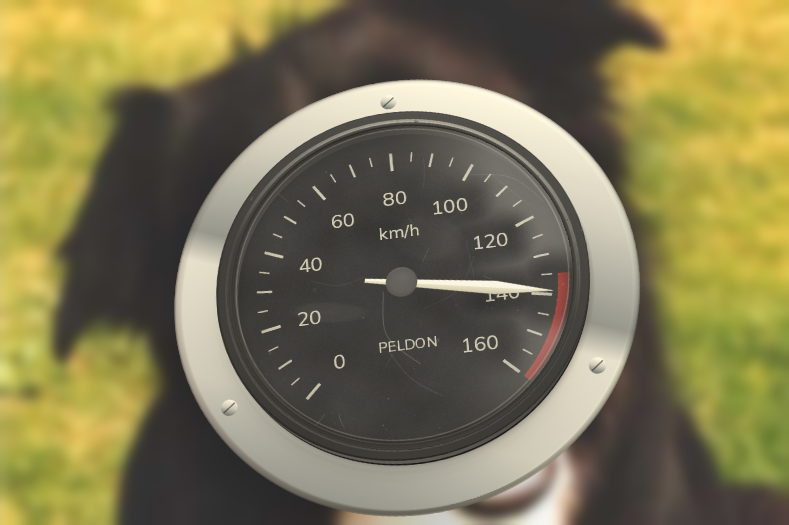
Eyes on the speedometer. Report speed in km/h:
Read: 140 km/h
